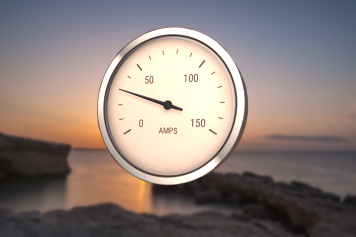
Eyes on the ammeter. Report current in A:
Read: 30 A
